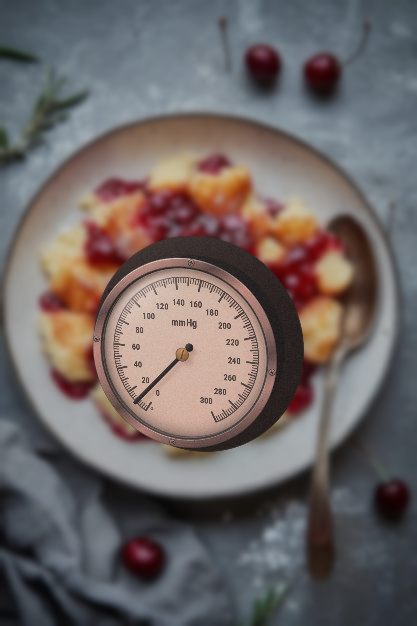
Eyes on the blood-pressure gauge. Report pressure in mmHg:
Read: 10 mmHg
